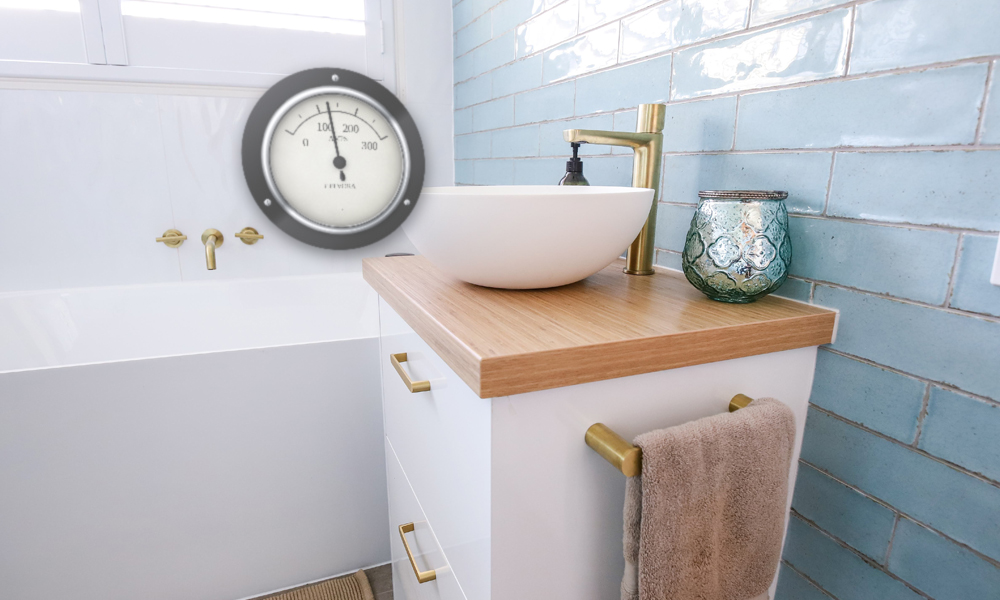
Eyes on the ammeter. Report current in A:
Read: 125 A
